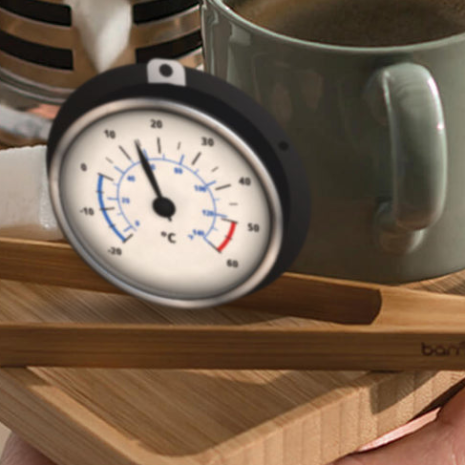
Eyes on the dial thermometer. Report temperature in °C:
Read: 15 °C
